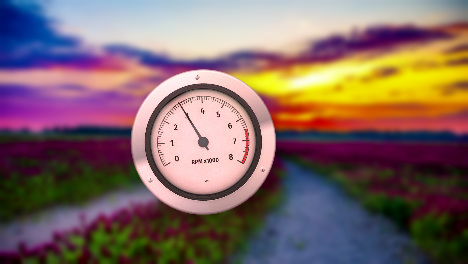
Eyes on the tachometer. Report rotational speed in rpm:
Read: 3000 rpm
